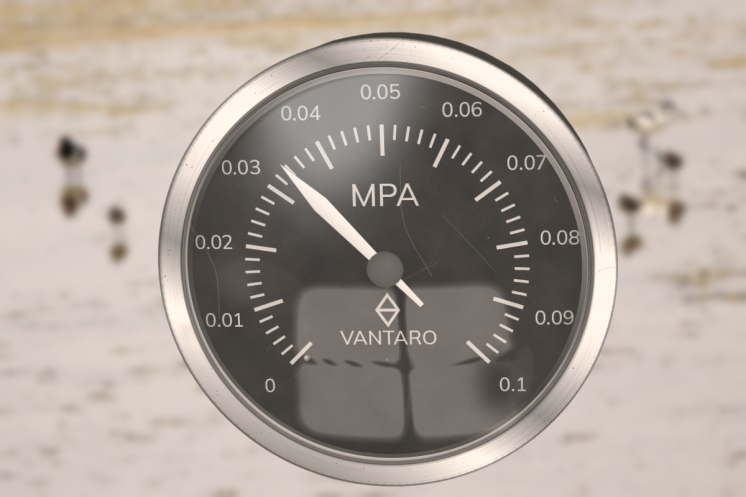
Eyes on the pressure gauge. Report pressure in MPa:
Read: 0.034 MPa
